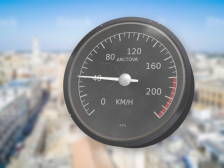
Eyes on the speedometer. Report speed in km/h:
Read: 40 km/h
